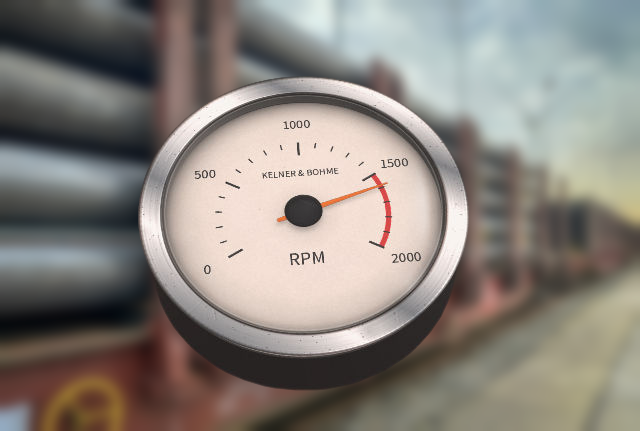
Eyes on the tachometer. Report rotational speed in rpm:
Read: 1600 rpm
